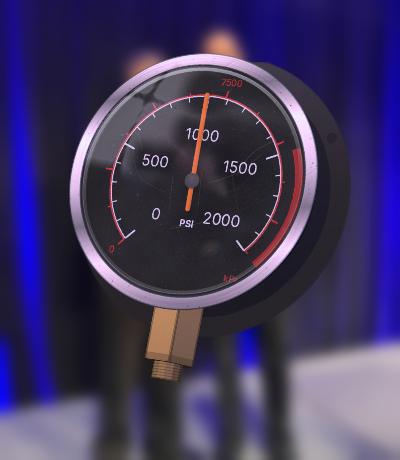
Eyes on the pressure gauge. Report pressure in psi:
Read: 1000 psi
